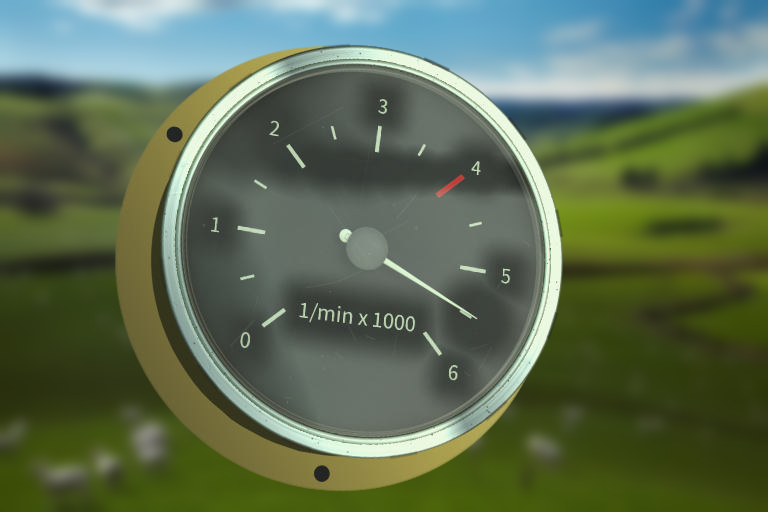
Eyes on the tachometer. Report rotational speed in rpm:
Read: 5500 rpm
